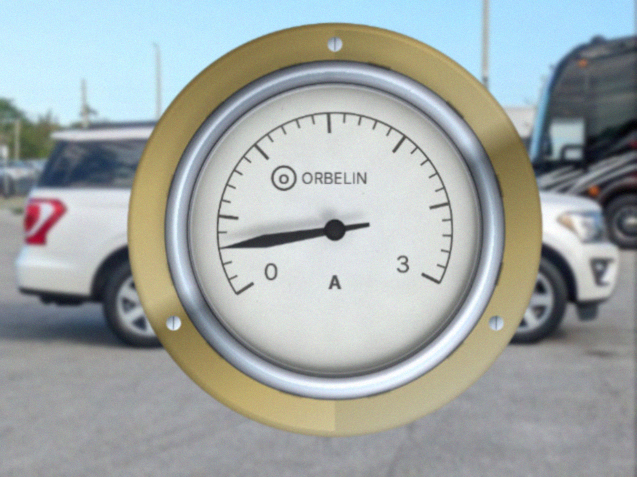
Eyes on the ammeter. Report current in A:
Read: 0.3 A
